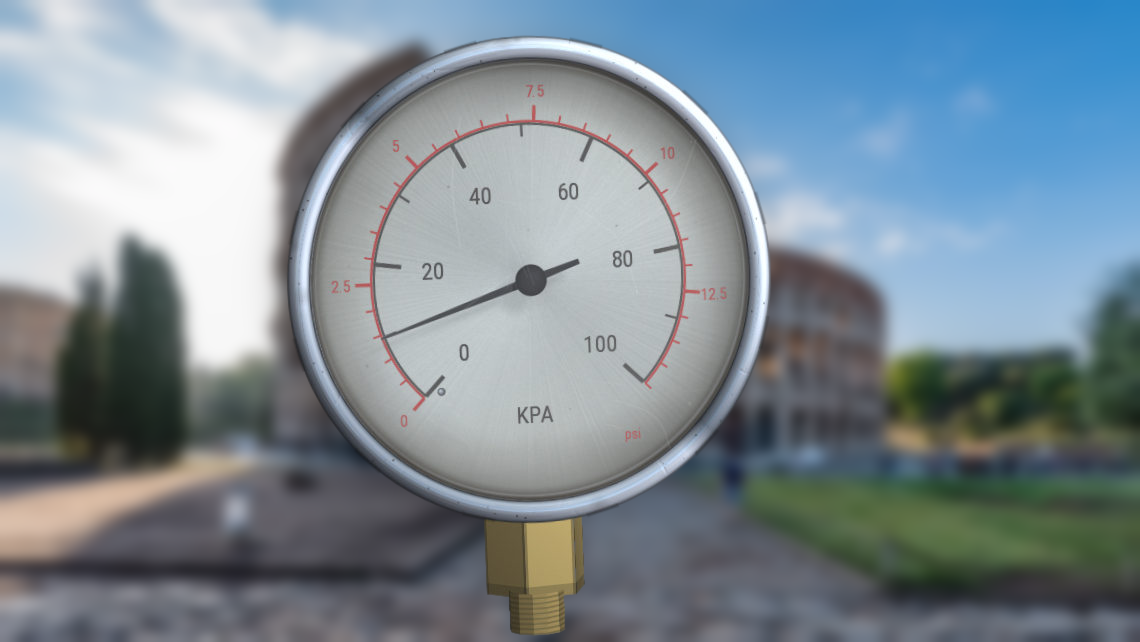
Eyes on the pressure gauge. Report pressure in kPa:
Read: 10 kPa
